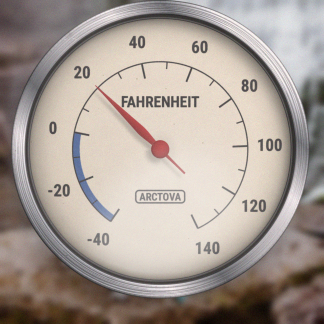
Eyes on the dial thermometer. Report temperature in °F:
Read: 20 °F
